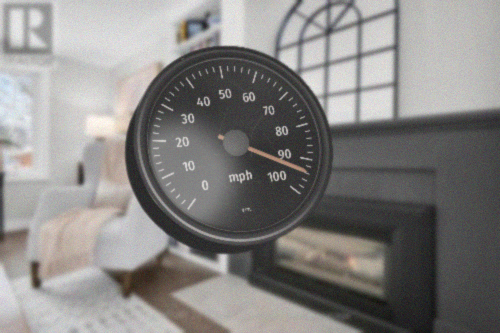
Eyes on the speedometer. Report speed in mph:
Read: 94 mph
